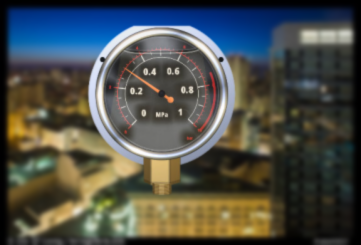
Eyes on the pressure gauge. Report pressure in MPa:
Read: 0.3 MPa
